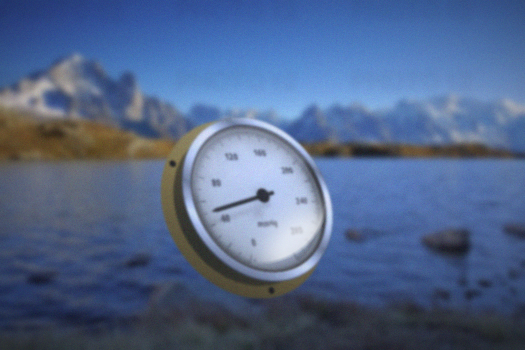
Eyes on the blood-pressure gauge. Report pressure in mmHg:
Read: 50 mmHg
